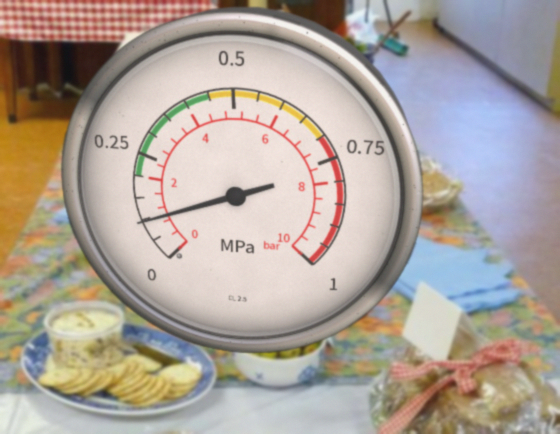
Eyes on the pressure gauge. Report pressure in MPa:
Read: 0.1 MPa
